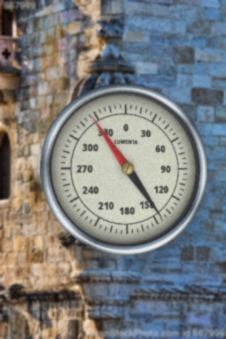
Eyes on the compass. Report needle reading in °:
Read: 325 °
